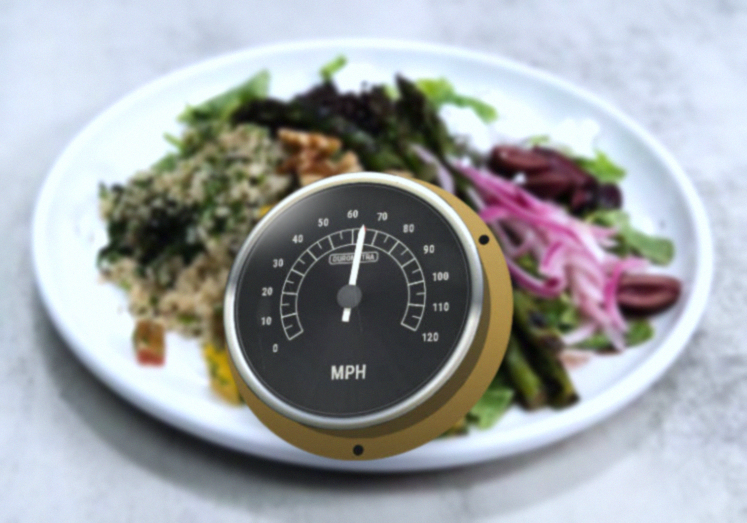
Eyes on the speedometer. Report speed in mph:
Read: 65 mph
